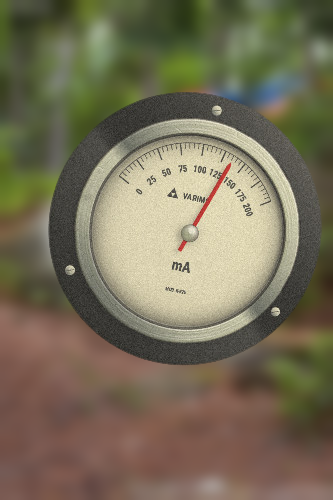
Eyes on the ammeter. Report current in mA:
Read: 135 mA
